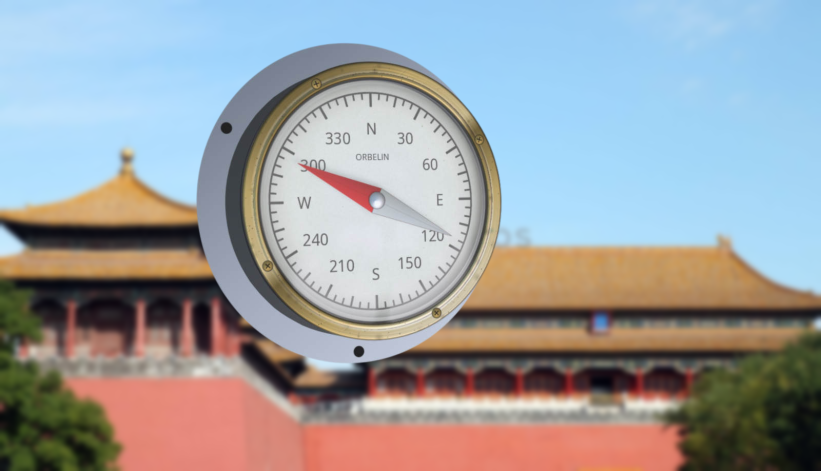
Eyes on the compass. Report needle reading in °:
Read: 295 °
